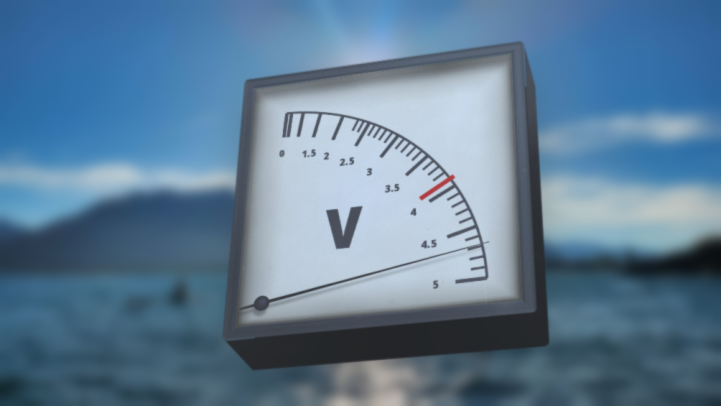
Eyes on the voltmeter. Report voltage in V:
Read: 4.7 V
